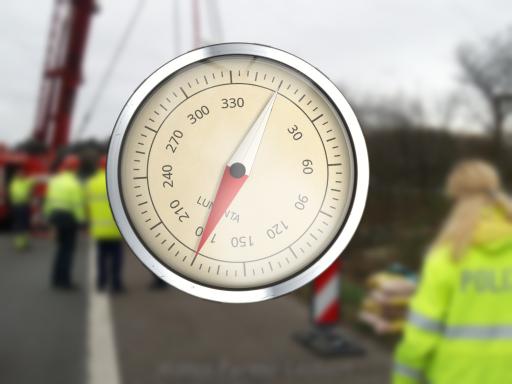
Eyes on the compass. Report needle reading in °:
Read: 180 °
